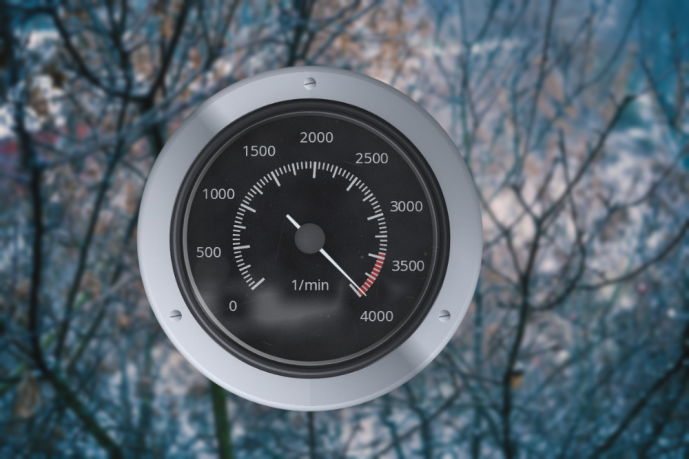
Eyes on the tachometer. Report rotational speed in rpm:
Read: 3950 rpm
